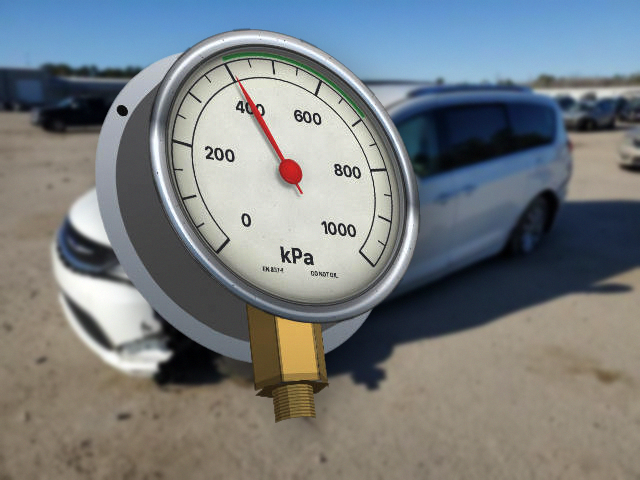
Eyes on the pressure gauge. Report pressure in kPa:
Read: 400 kPa
